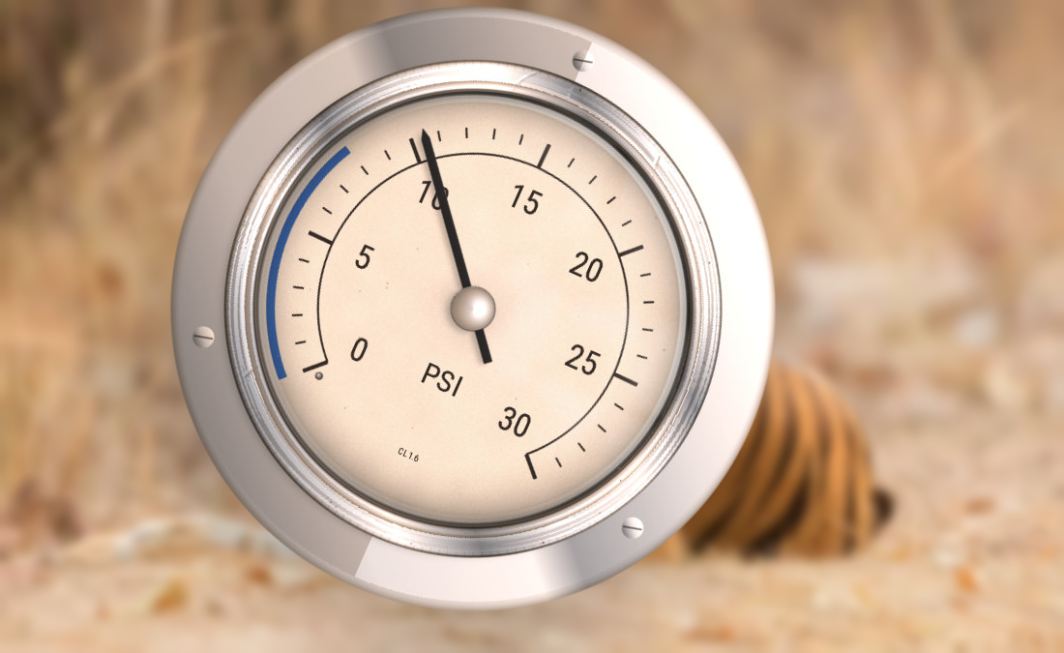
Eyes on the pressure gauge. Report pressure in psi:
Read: 10.5 psi
